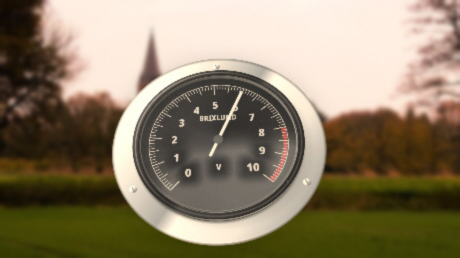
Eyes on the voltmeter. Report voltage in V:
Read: 6 V
